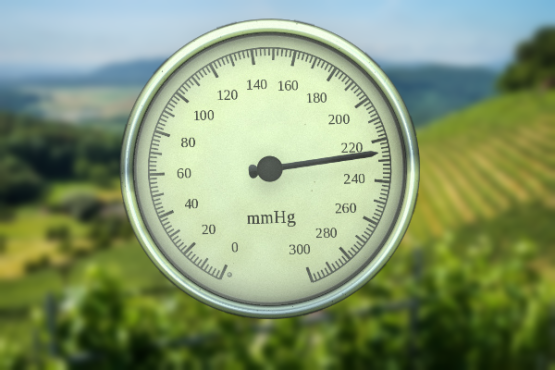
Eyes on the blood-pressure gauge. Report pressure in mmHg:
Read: 226 mmHg
